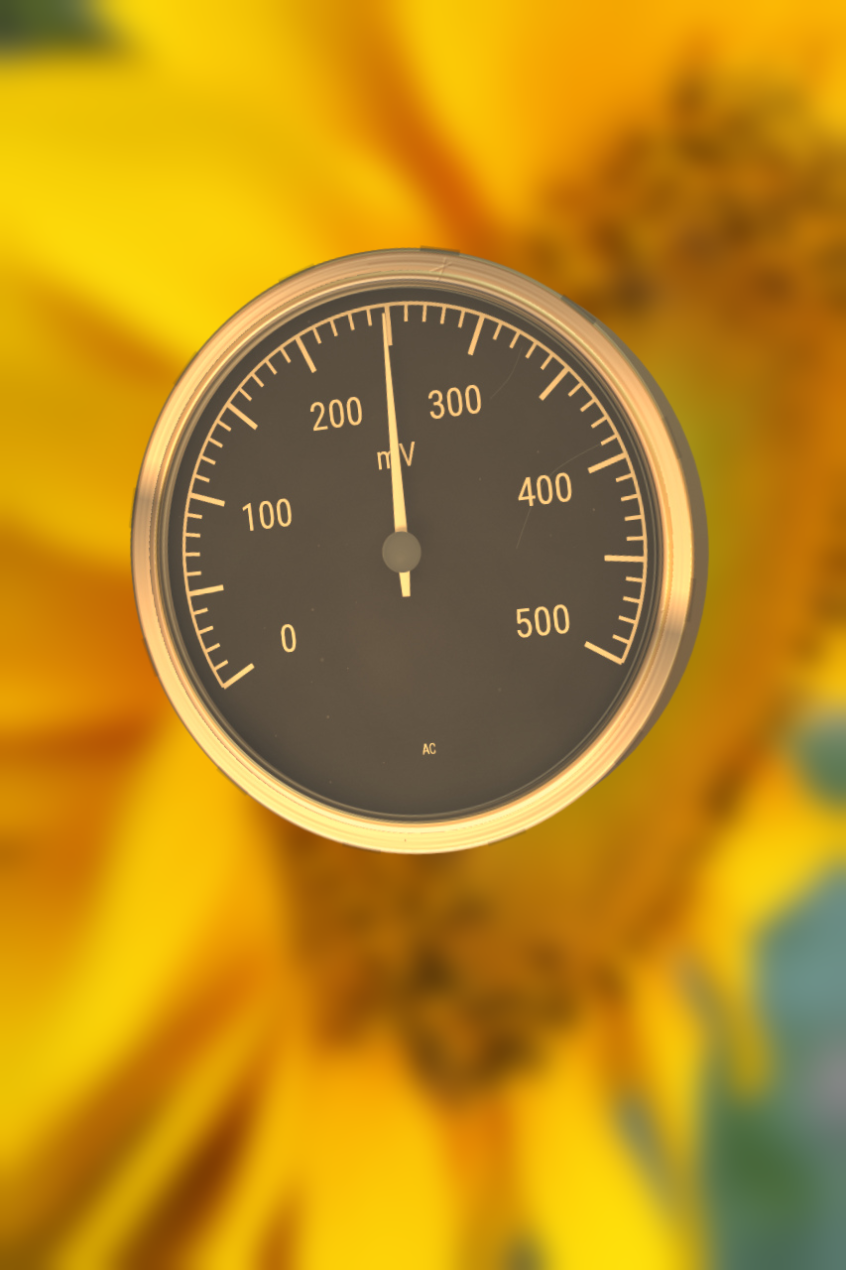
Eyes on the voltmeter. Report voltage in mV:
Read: 250 mV
